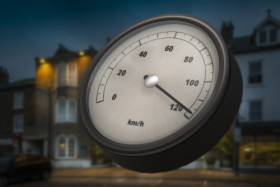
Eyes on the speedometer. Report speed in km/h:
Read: 117.5 km/h
